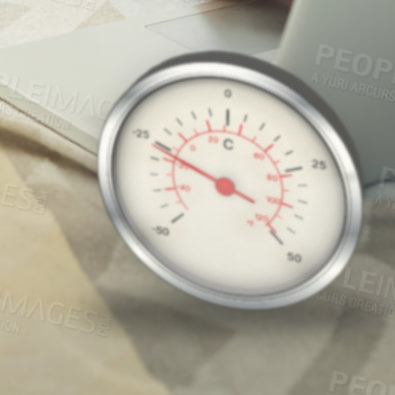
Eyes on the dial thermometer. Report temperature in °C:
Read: -25 °C
